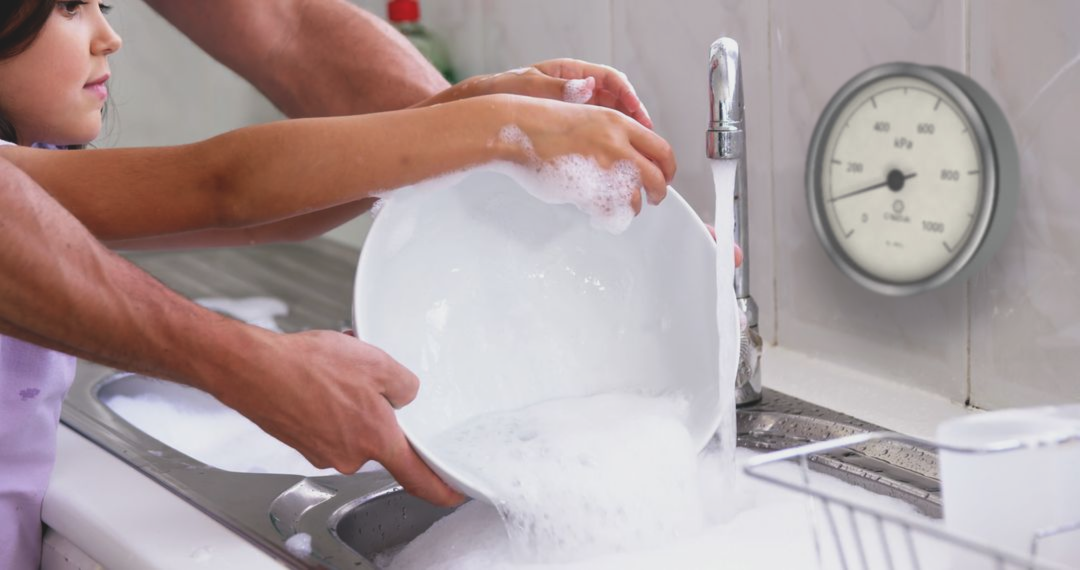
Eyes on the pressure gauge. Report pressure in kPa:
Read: 100 kPa
